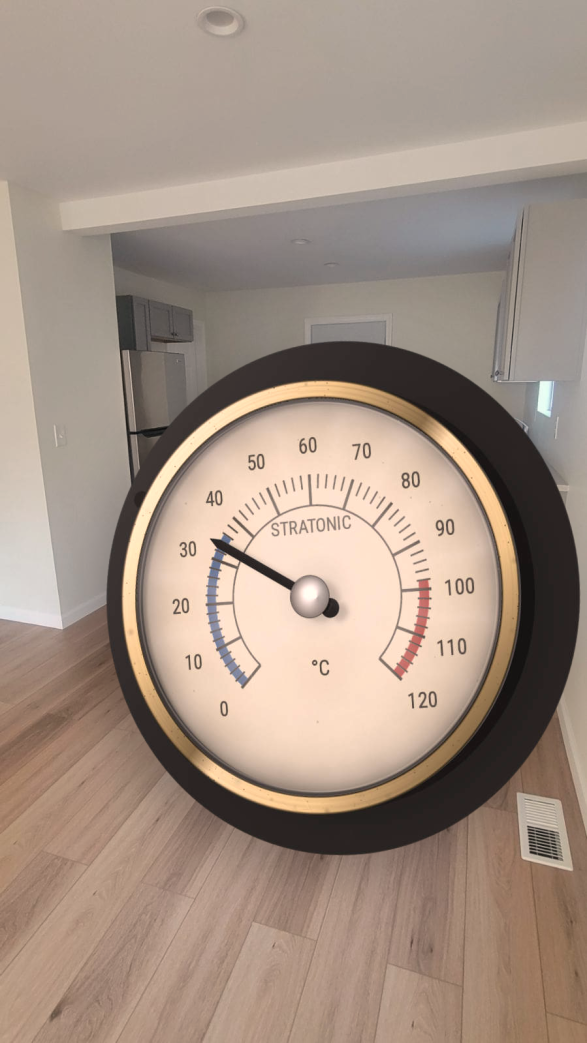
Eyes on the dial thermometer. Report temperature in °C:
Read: 34 °C
